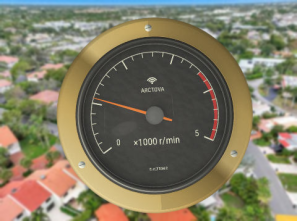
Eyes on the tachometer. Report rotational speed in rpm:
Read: 1100 rpm
